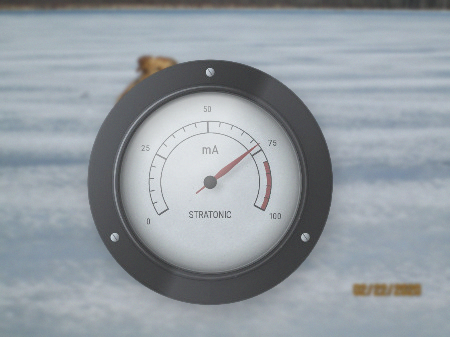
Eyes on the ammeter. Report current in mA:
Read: 72.5 mA
